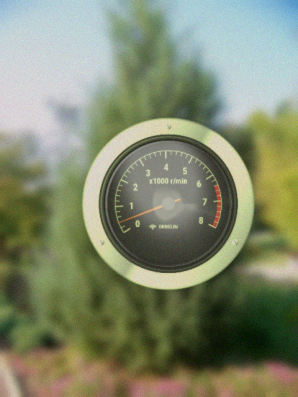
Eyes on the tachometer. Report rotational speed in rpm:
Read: 400 rpm
